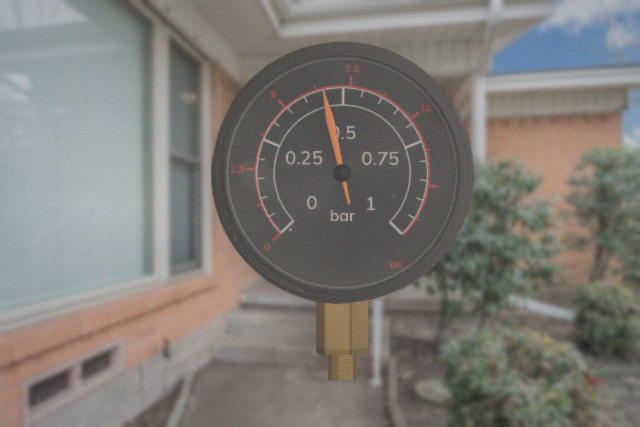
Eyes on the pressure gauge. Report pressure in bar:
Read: 0.45 bar
